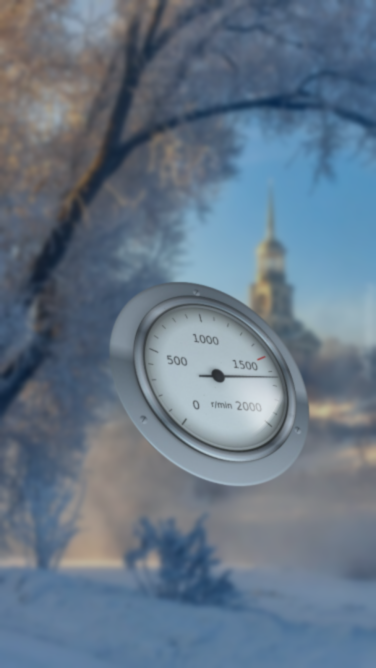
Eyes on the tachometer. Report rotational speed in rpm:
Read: 1650 rpm
